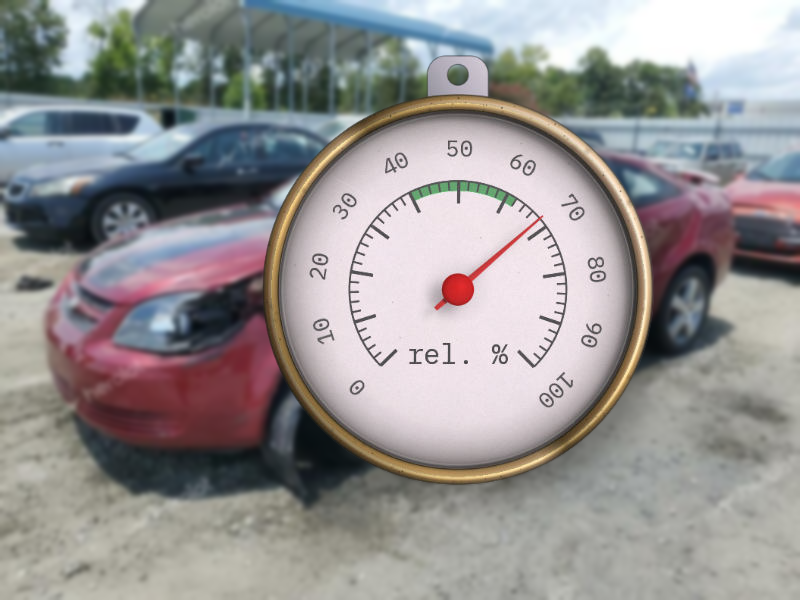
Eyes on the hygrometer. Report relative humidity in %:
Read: 68 %
